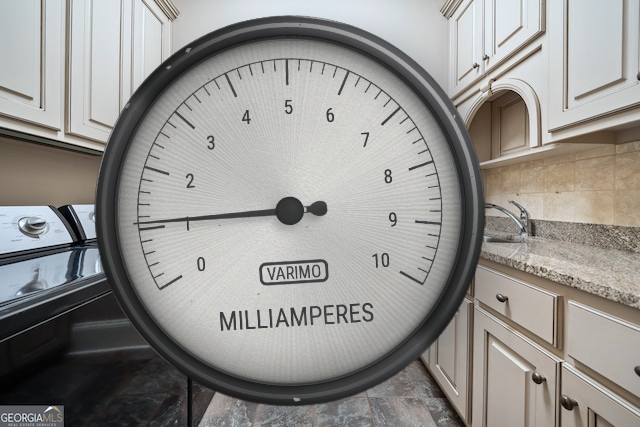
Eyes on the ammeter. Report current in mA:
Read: 1.1 mA
